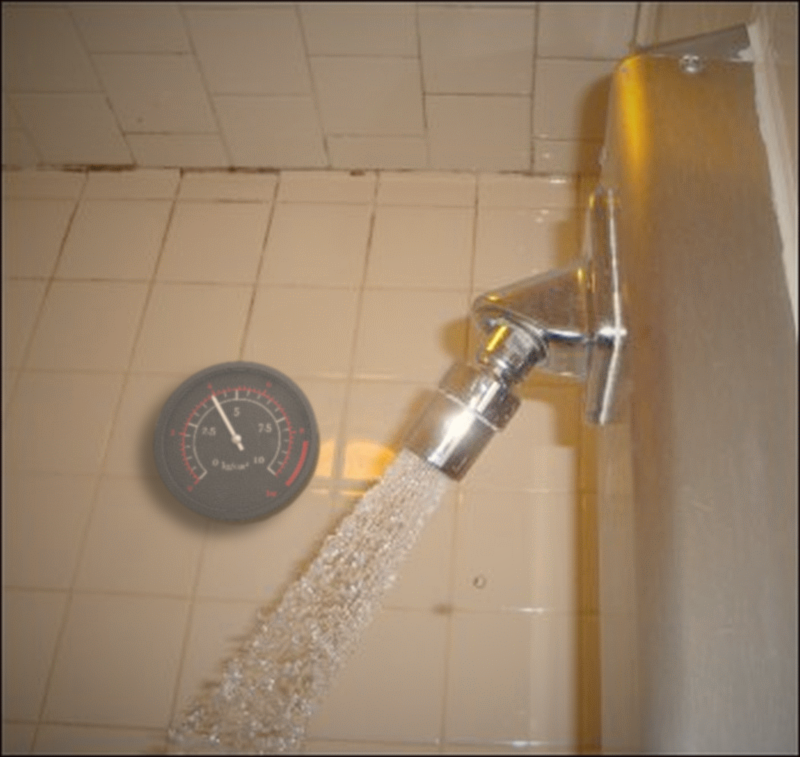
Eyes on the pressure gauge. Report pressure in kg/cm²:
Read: 4 kg/cm²
